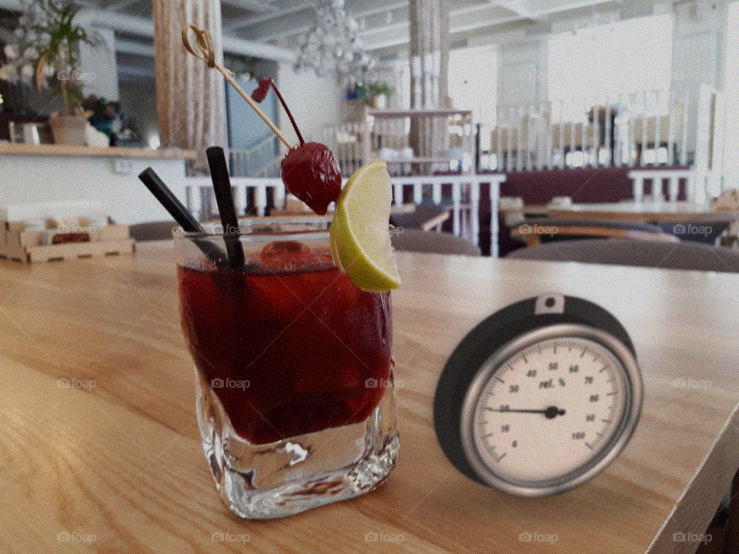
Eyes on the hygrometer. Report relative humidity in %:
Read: 20 %
